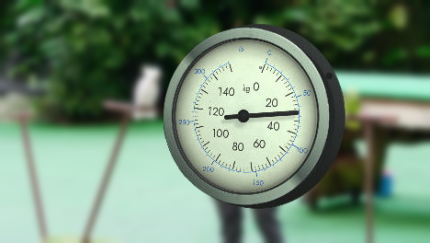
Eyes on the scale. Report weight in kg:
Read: 30 kg
